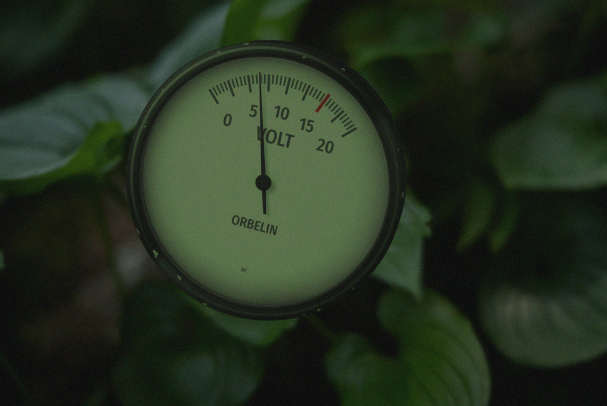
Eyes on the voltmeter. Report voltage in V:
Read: 6.5 V
